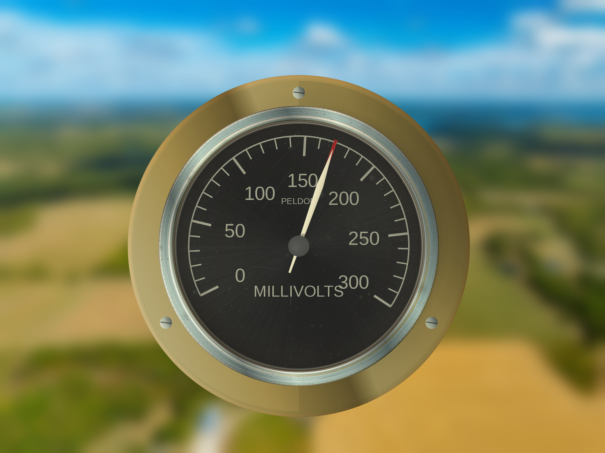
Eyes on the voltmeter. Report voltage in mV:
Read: 170 mV
